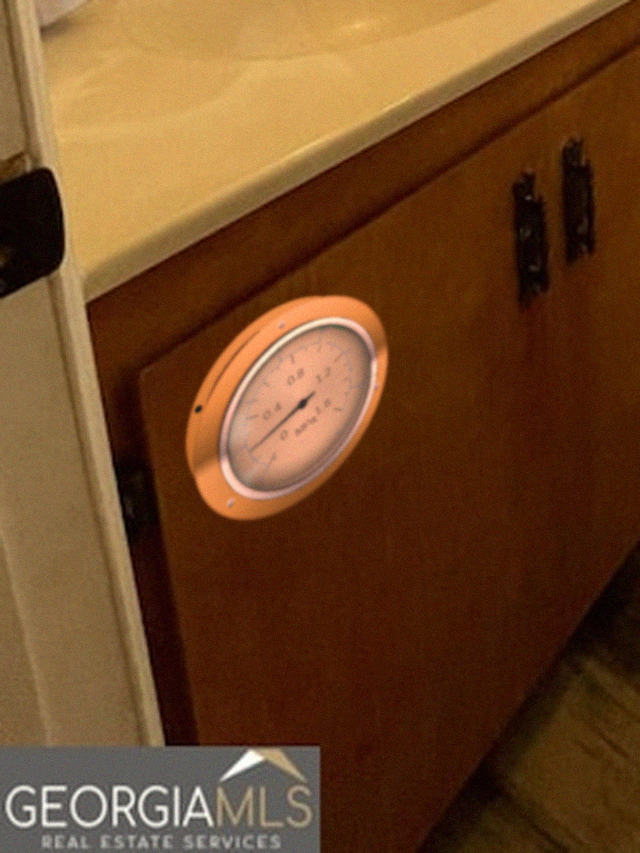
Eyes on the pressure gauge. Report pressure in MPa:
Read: 0.2 MPa
